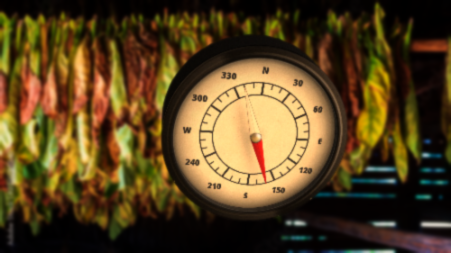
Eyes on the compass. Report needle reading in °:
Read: 160 °
